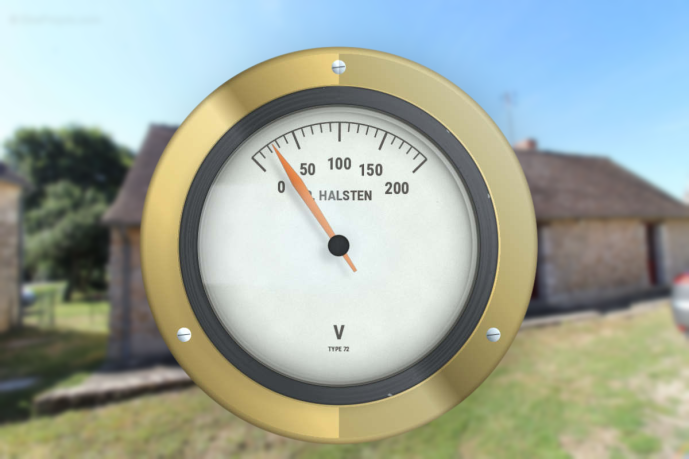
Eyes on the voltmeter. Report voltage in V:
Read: 25 V
